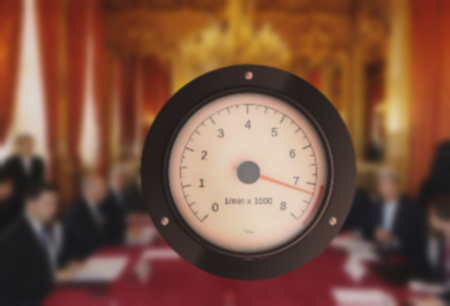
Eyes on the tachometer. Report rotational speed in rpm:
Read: 7250 rpm
